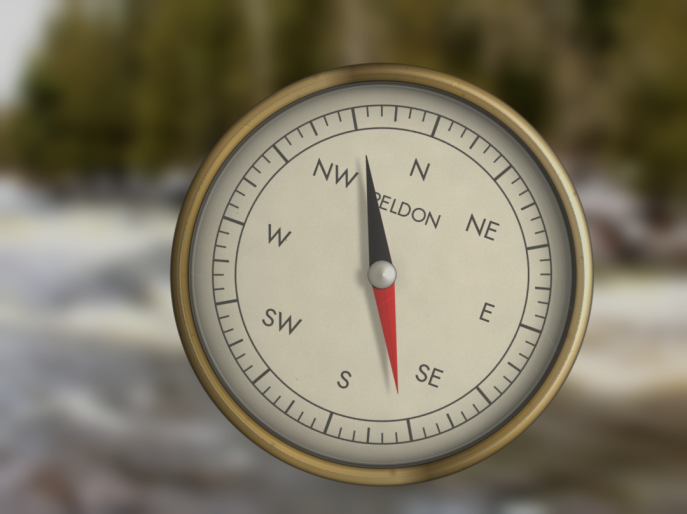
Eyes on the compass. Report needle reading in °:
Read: 152.5 °
